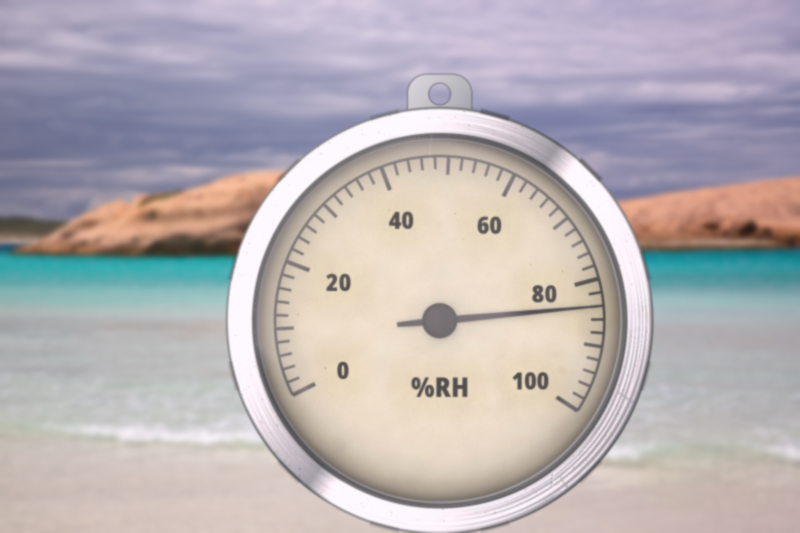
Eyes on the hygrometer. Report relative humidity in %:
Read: 84 %
